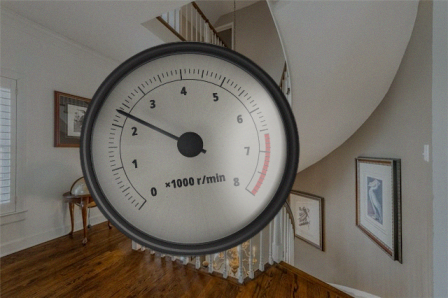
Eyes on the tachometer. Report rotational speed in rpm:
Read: 2300 rpm
